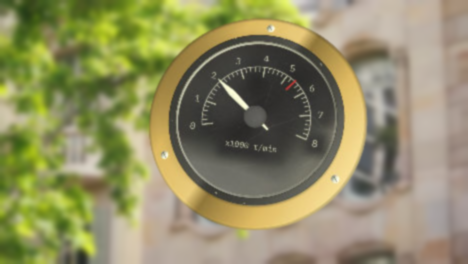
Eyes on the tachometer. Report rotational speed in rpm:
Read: 2000 rpm
